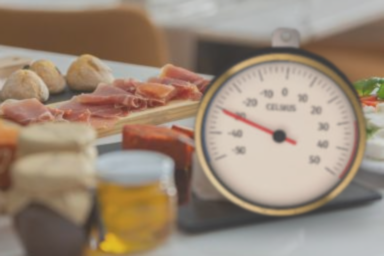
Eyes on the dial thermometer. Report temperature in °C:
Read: -30 °C
